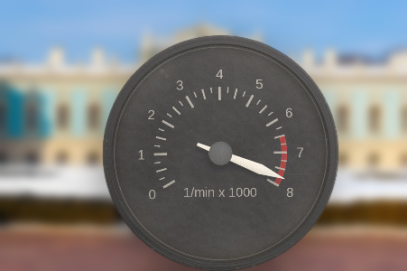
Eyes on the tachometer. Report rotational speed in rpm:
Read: 7750 rpm
